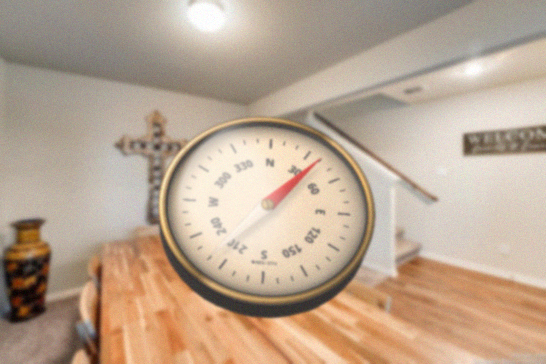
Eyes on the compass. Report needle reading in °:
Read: 40 °
